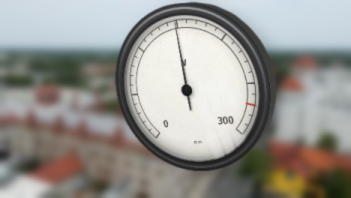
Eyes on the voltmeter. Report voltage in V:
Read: 150 V
